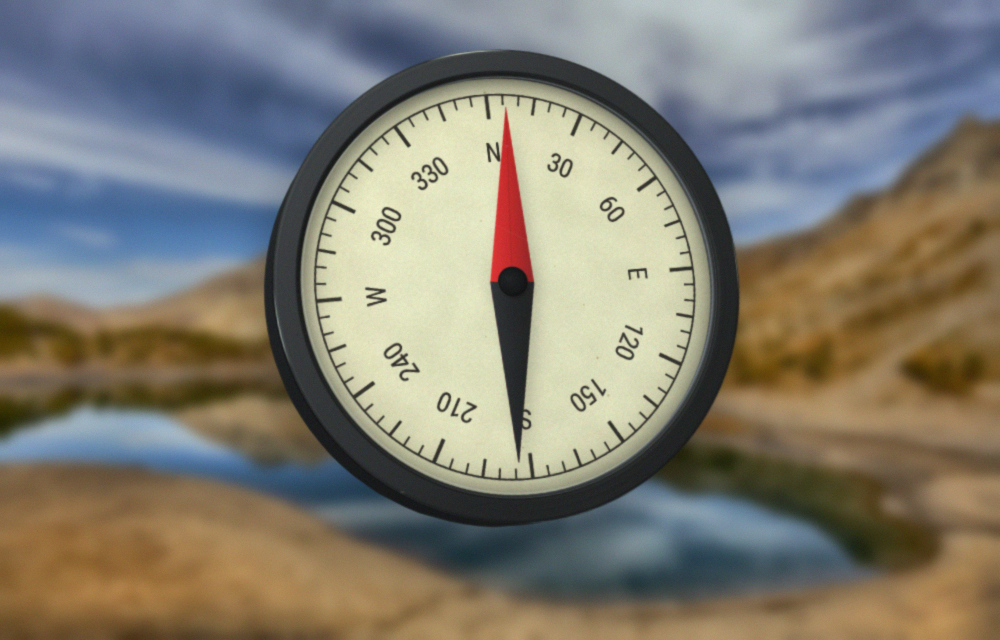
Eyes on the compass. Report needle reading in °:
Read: 5 °
